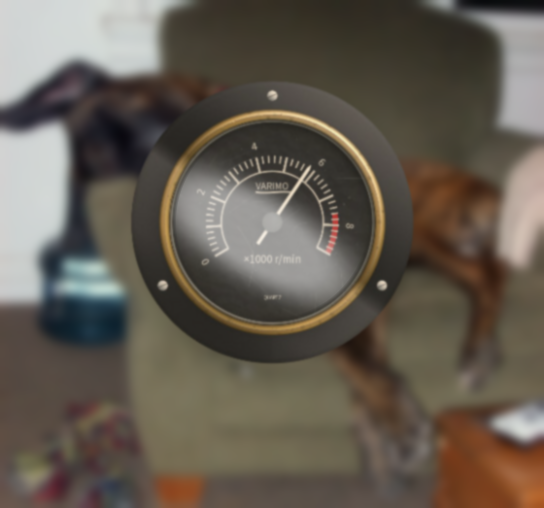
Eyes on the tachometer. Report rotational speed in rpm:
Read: 5800 rpm
